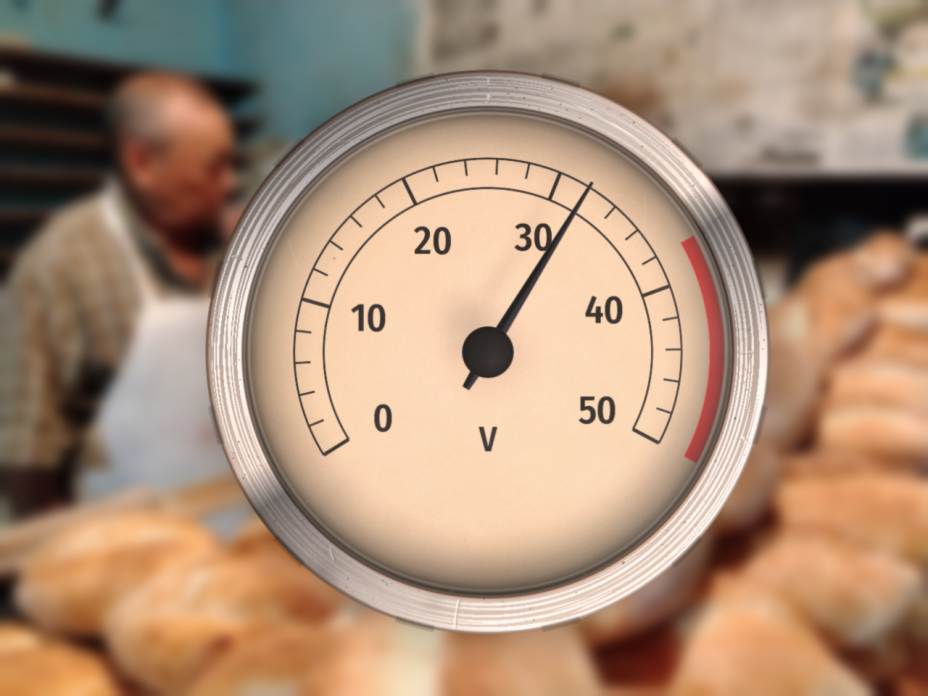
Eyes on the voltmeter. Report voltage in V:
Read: 32 V
